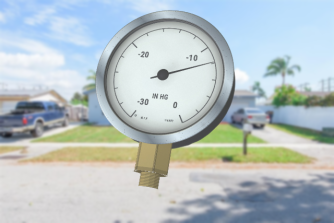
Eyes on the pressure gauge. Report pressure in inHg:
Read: -8 inHg
